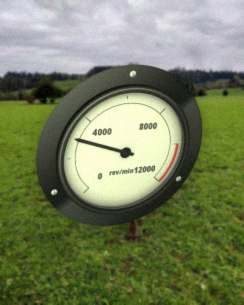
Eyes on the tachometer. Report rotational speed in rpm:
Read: 3000 rpm
